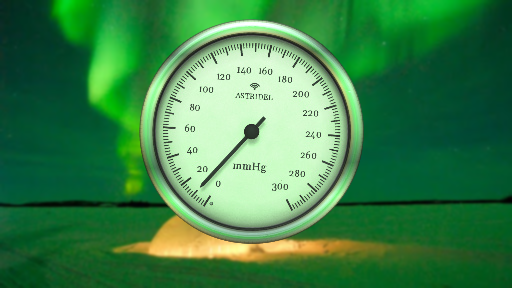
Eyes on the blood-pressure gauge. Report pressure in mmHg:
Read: 10 mmHg
